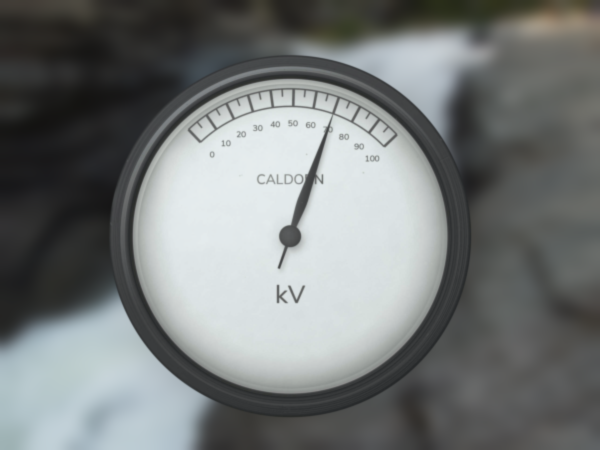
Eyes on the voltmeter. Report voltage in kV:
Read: 70 kV
